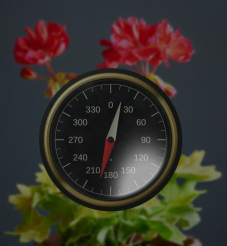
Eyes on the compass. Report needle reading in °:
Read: 195 °
